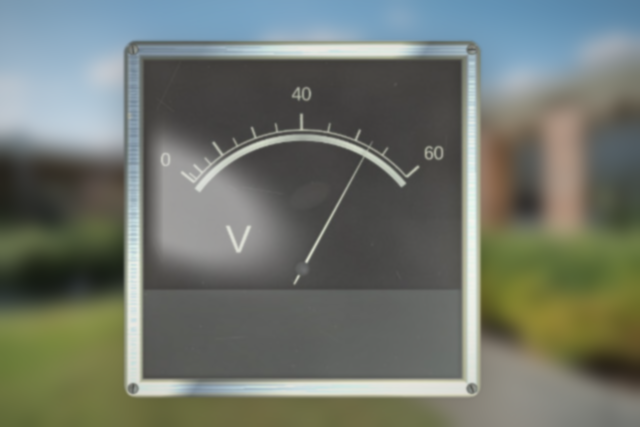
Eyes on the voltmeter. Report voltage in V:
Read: 52.5 V
